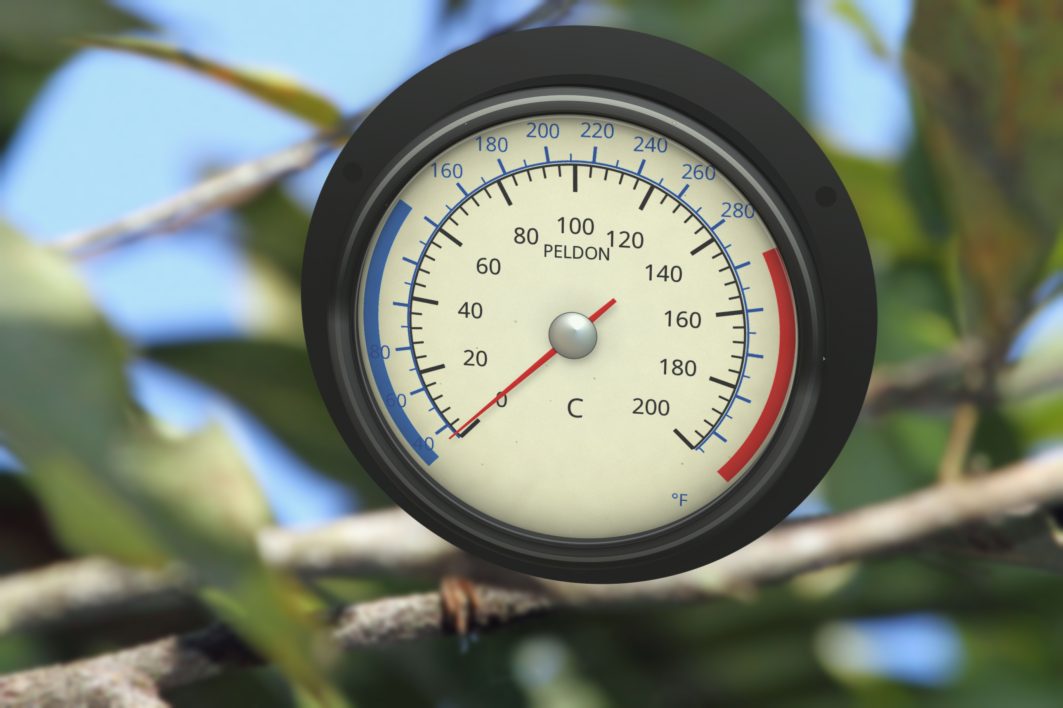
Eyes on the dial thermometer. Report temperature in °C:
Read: 2 °C
